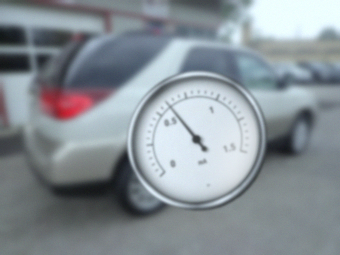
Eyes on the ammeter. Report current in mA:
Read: 0.6 mA
